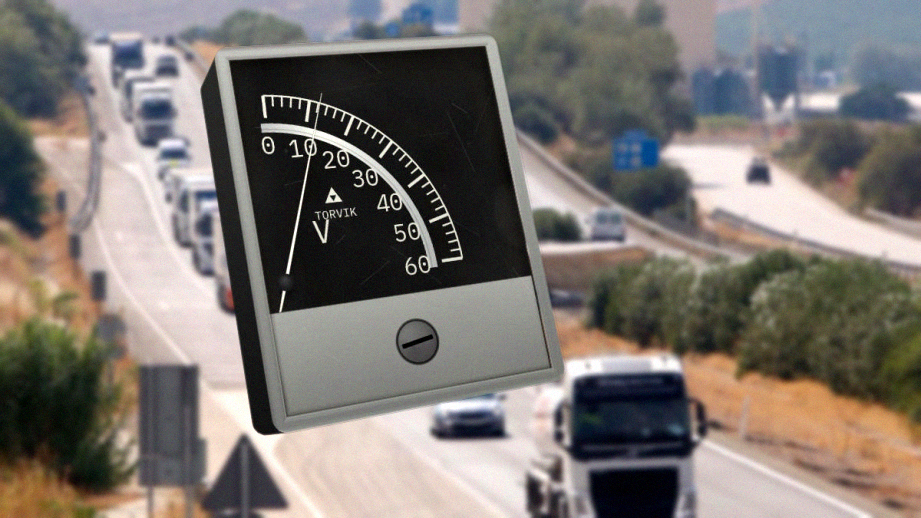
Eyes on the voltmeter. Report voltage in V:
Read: 12 V
